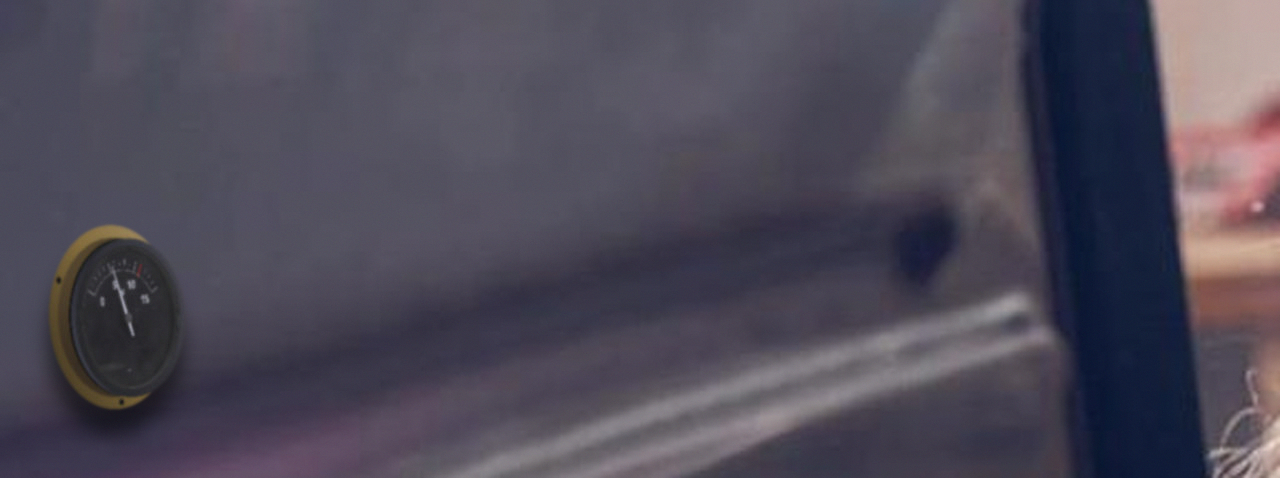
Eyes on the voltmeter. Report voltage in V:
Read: 5 V
